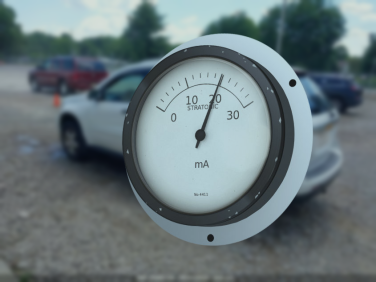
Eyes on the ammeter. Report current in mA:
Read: 20 mA
